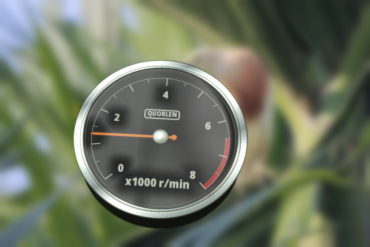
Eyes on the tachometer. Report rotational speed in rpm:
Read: 1250 rpm
